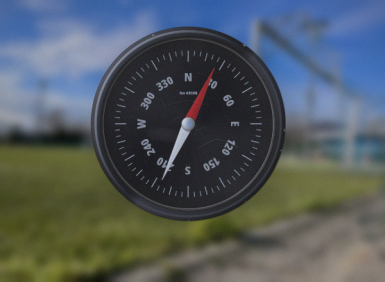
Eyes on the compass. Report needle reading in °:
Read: 25 °
